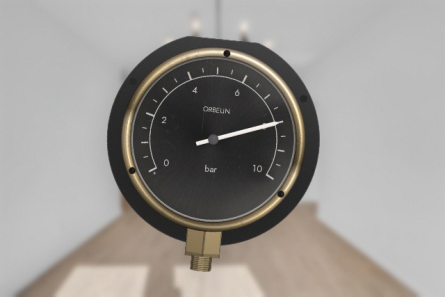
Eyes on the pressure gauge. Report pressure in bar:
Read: 8 bar
